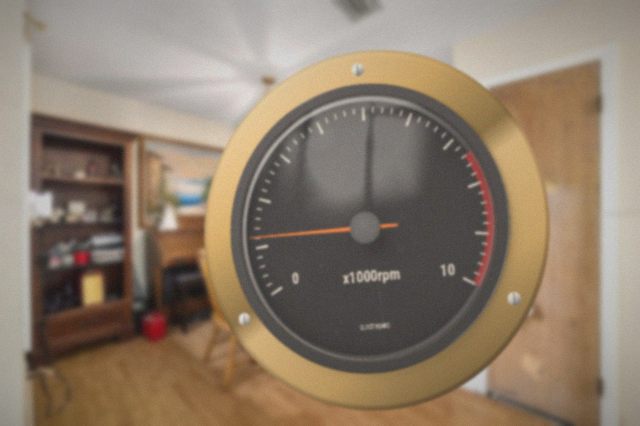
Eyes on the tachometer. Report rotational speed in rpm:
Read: 1200 rpm
